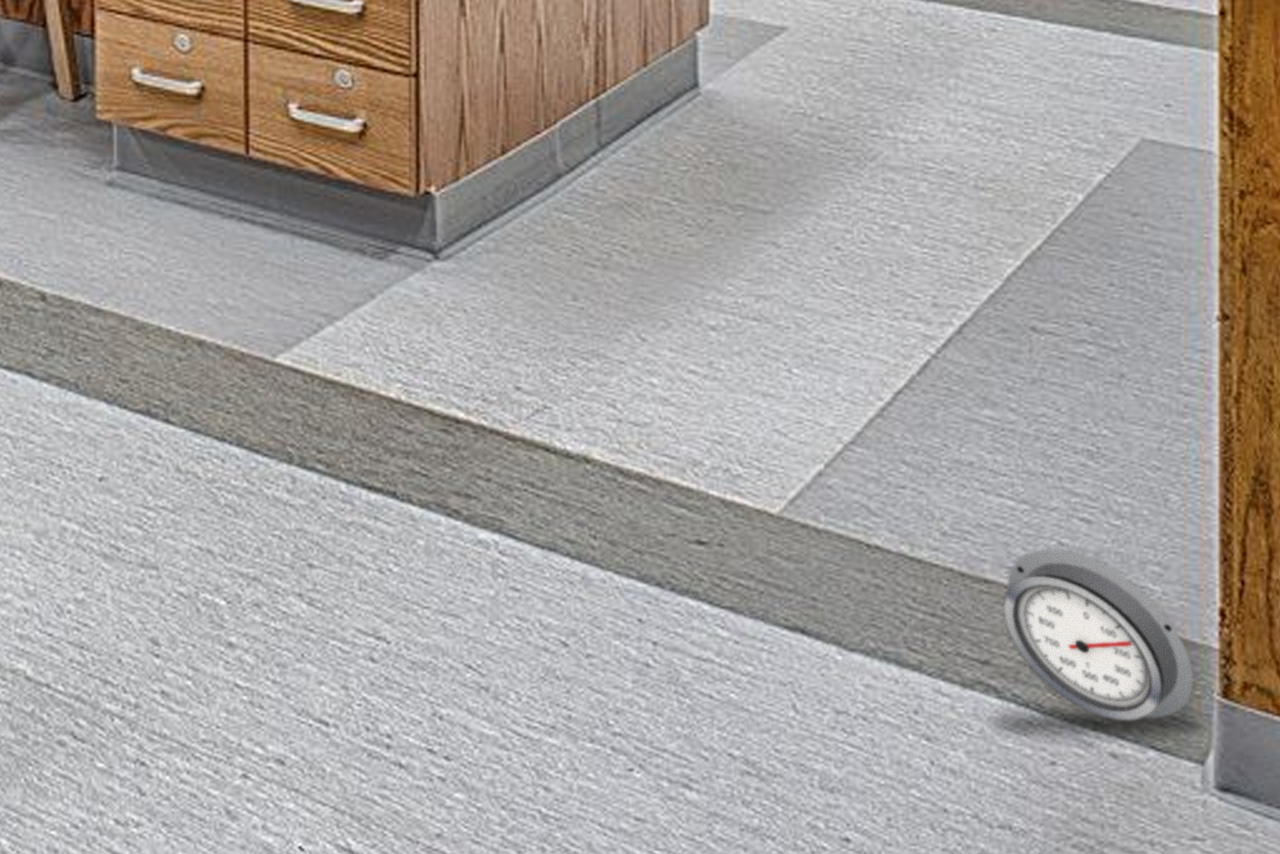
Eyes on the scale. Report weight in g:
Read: 150 g
